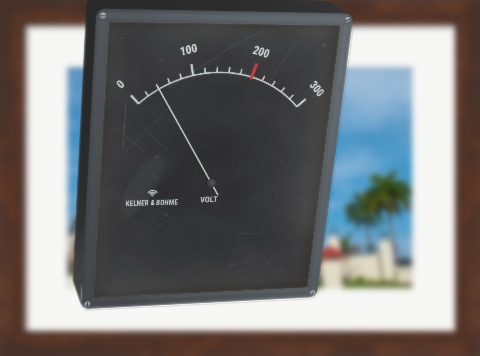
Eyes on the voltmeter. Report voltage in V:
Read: 40 V
